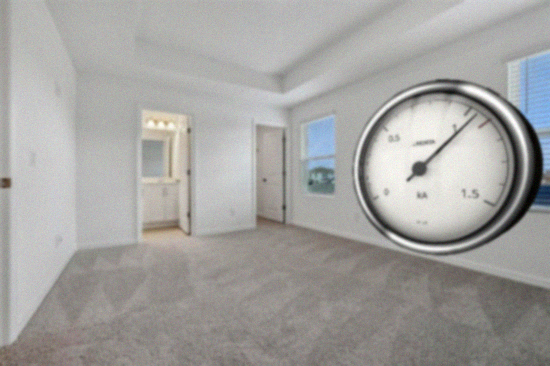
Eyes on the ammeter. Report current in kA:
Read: 1.05 kA
